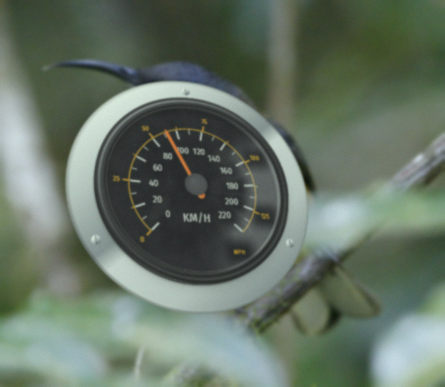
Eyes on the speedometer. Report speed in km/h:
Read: 90 km/h
